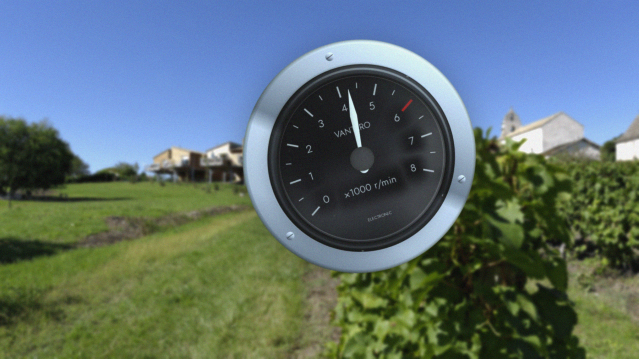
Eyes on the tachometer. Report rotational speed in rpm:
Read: 4250 rpm
